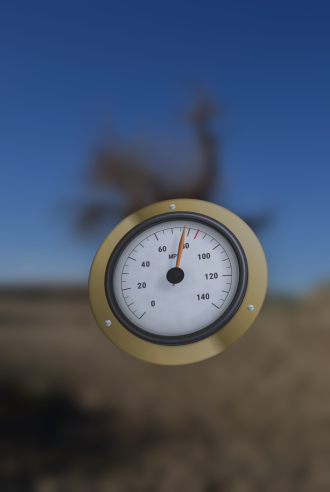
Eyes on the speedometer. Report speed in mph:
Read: 77.5 mph
